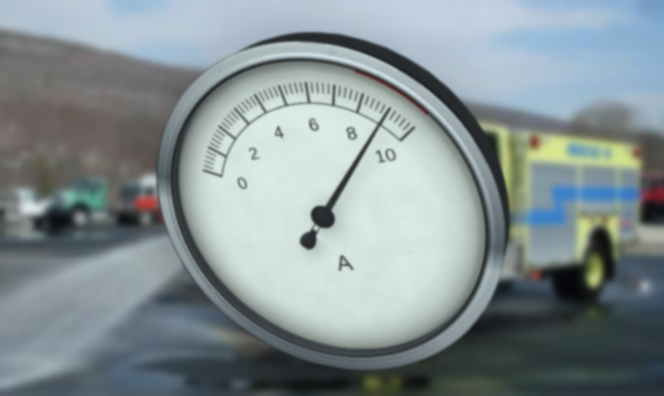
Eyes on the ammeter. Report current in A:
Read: 9 A
